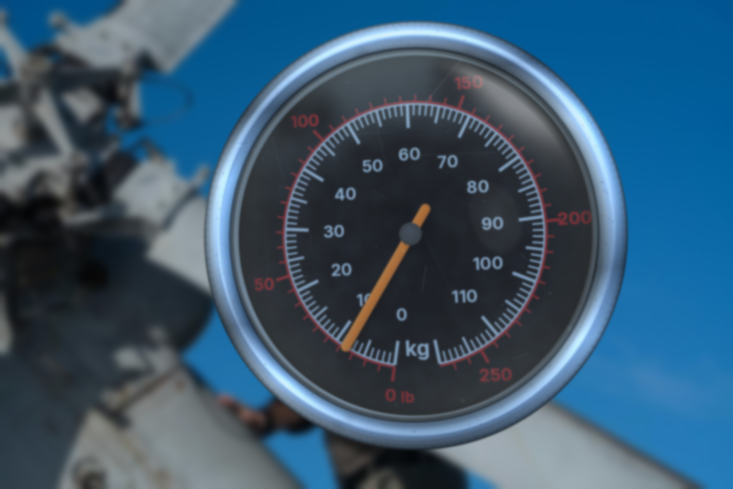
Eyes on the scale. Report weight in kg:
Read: 8 kg
